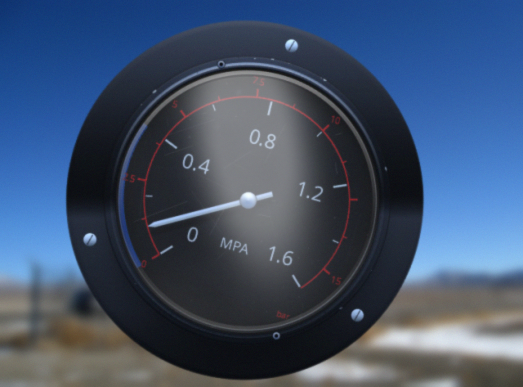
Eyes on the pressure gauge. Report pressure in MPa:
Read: 0.1 MPa
